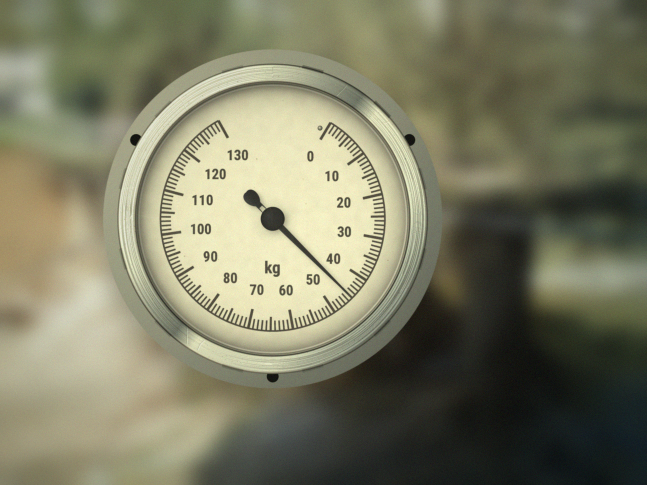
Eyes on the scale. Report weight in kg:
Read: 45 kg
